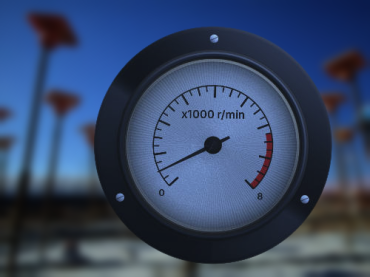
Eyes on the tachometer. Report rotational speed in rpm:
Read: 500 rpm
